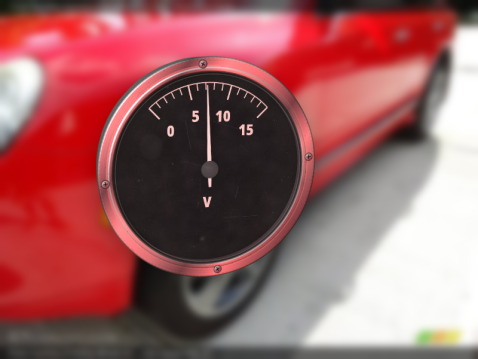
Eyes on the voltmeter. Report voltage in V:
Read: 7 V
